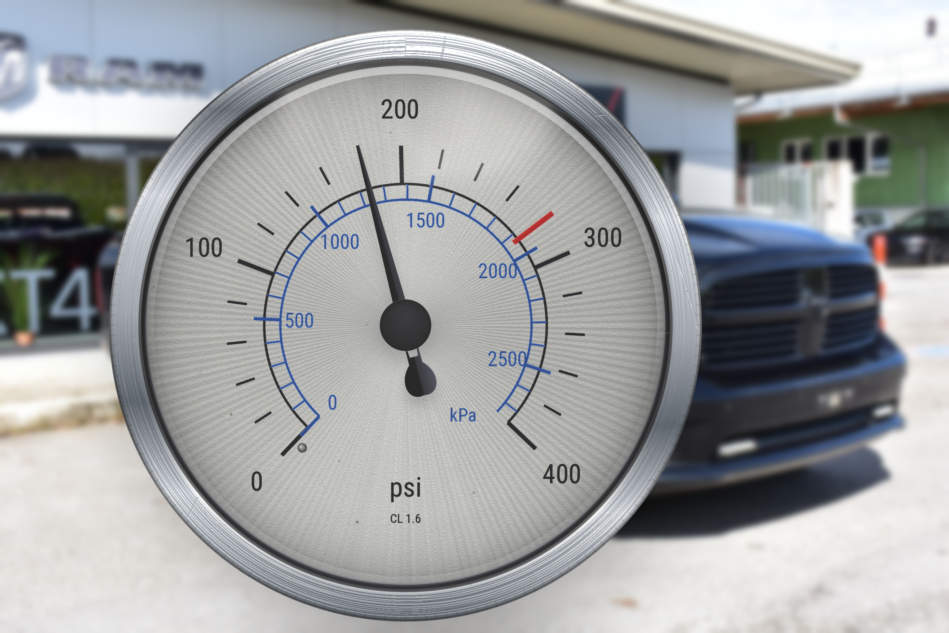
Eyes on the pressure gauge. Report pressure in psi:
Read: 180 psi
